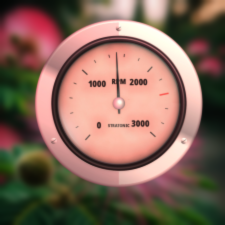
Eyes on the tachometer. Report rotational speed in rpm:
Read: 1500 rpm
